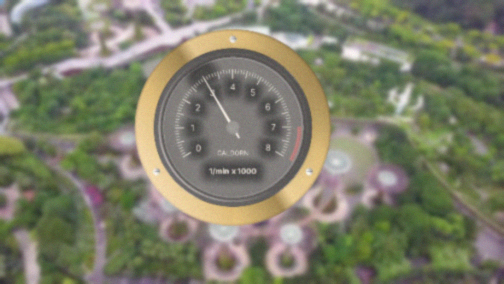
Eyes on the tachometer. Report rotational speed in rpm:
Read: 3000 rpm
